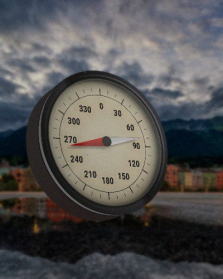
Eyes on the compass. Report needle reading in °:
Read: 260 °
